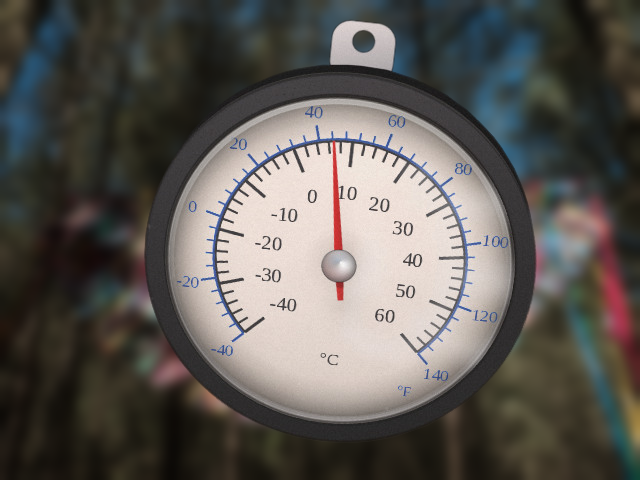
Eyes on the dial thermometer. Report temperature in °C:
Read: 7 °C
